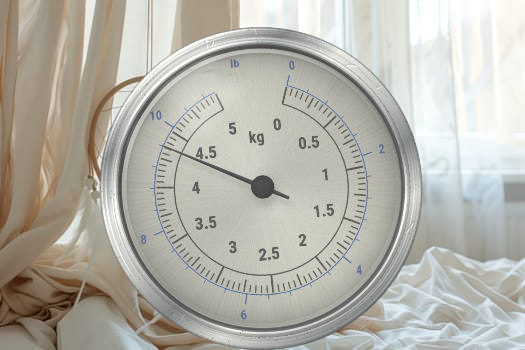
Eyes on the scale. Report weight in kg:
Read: 4.35 kg
